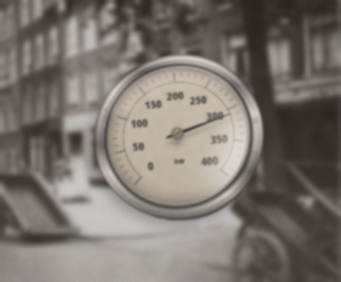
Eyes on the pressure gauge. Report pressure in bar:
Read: 310 bar
